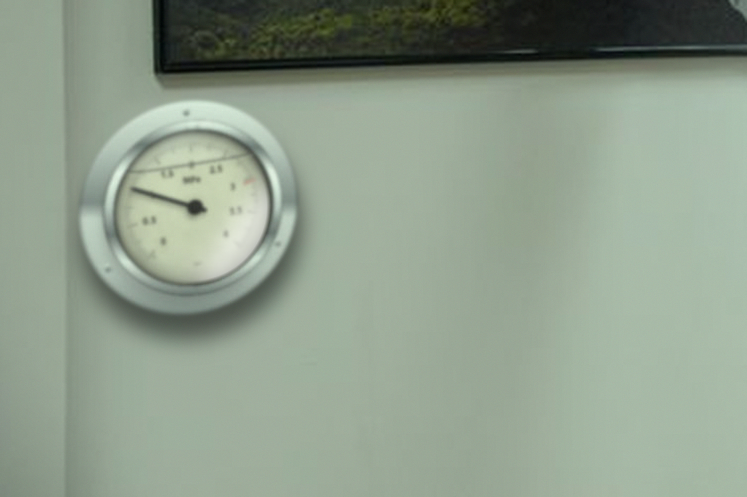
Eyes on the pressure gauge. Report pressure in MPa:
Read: 1 MPa
